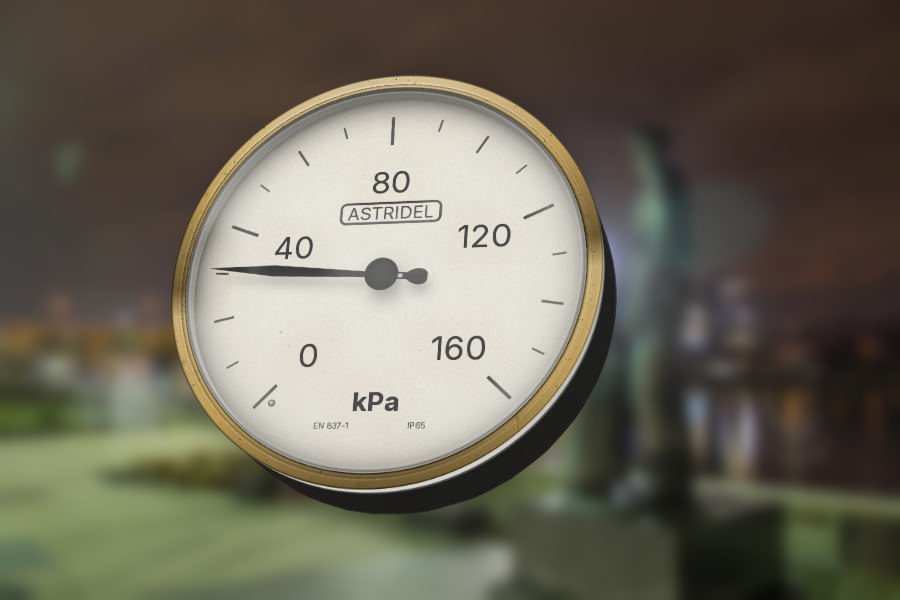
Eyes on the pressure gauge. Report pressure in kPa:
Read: 30 kPa
